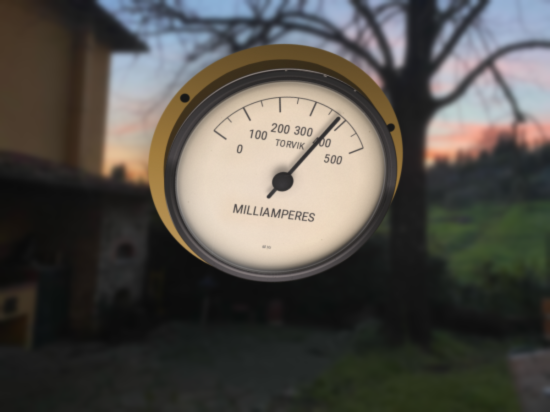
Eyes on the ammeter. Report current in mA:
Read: 375 mA
